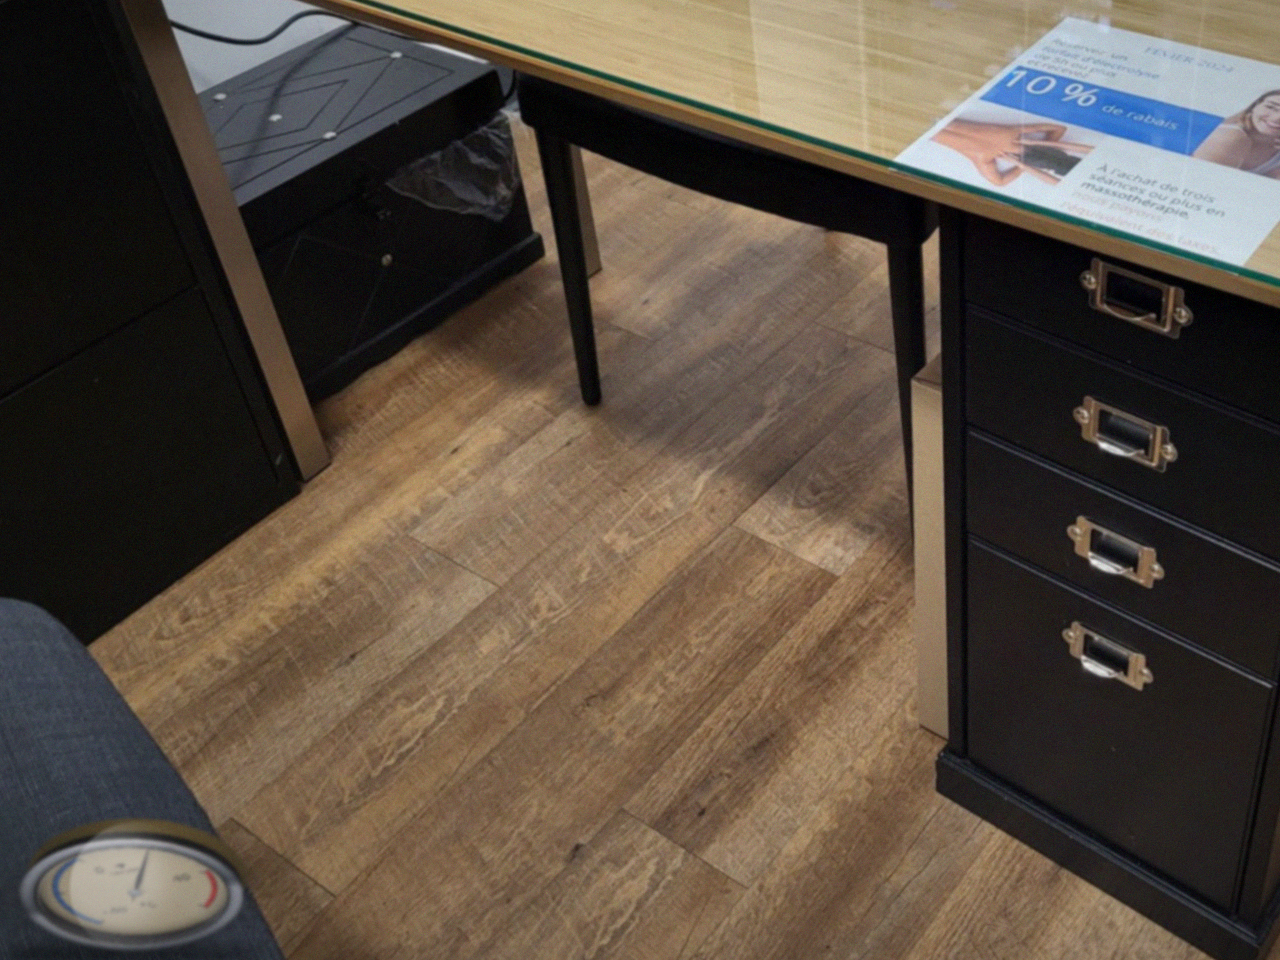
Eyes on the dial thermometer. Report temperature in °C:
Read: 20 °C
